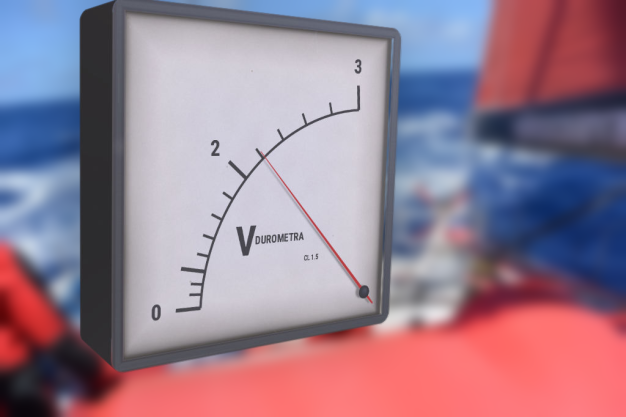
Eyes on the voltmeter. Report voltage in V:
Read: 2.2 V
